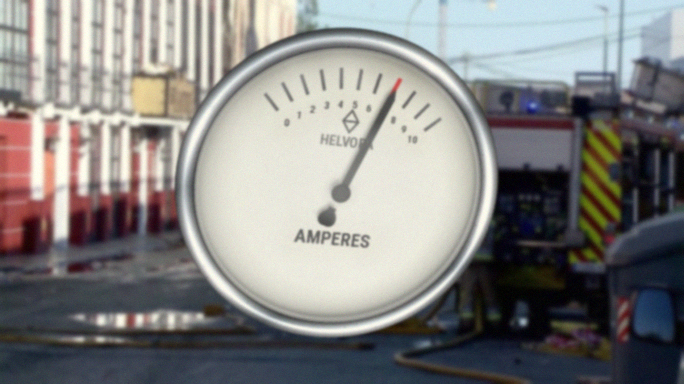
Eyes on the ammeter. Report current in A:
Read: 7 A
